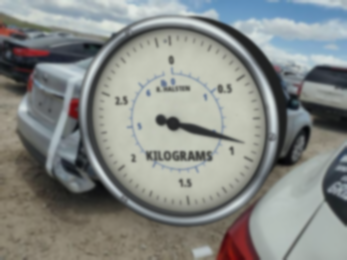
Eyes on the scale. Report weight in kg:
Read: 0.9 kg
